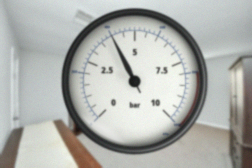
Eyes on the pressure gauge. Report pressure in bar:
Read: 4 bar
